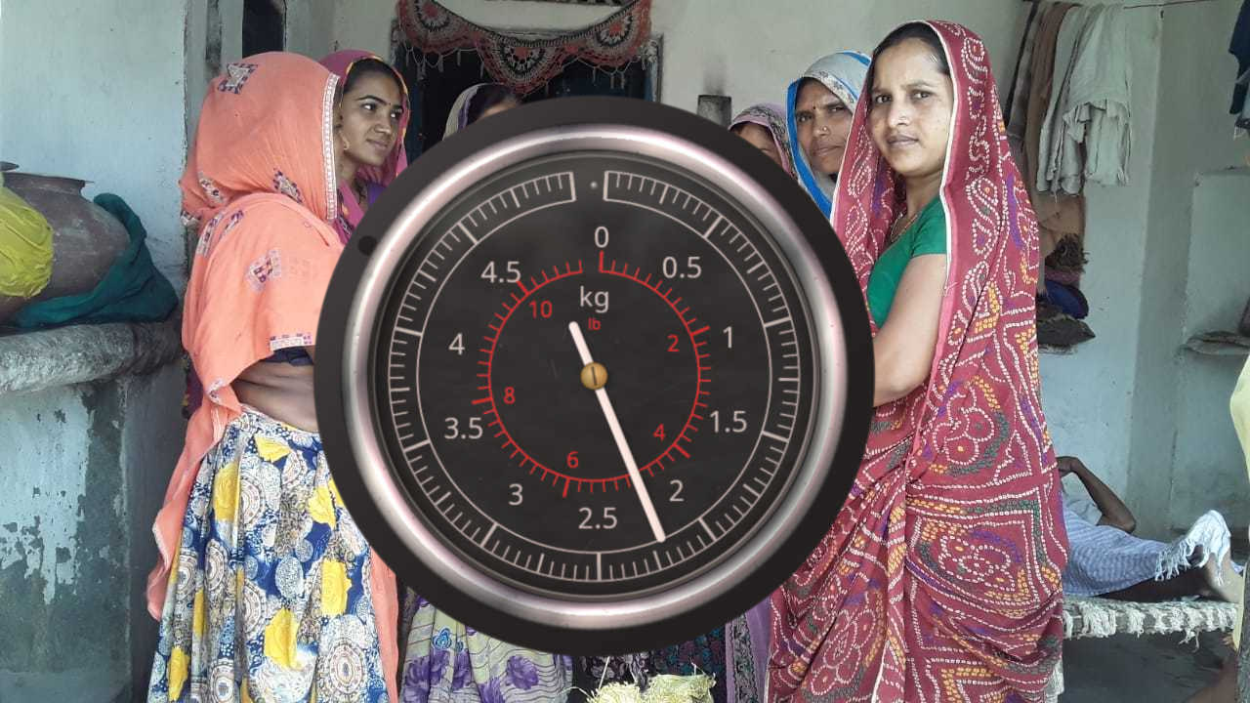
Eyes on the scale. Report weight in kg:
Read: 2.2 kg
